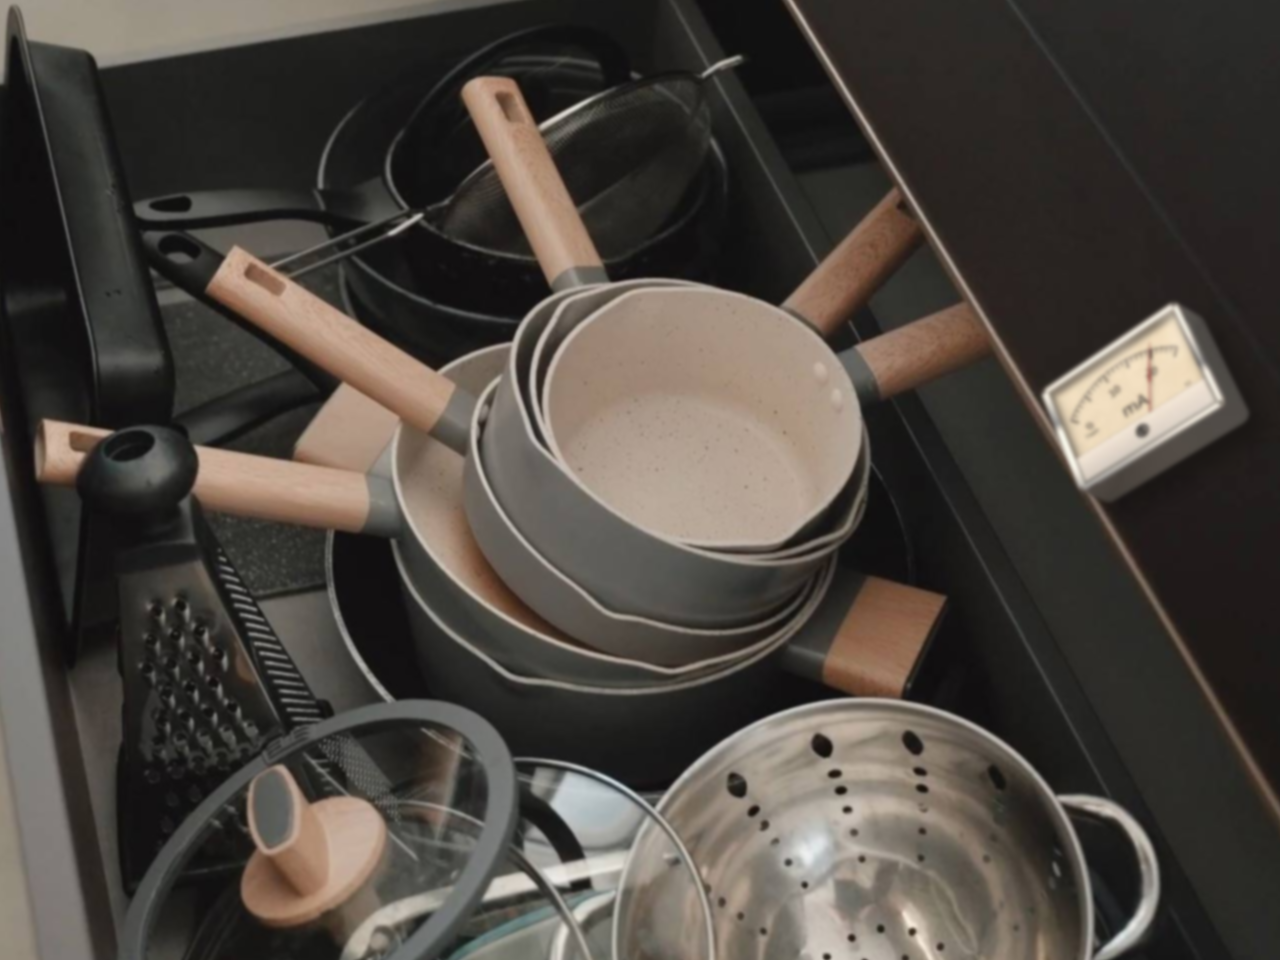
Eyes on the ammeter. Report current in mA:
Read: 20 mA
